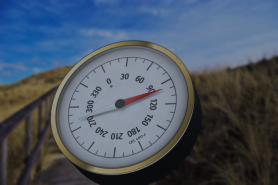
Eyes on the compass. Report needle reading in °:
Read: 100 °
